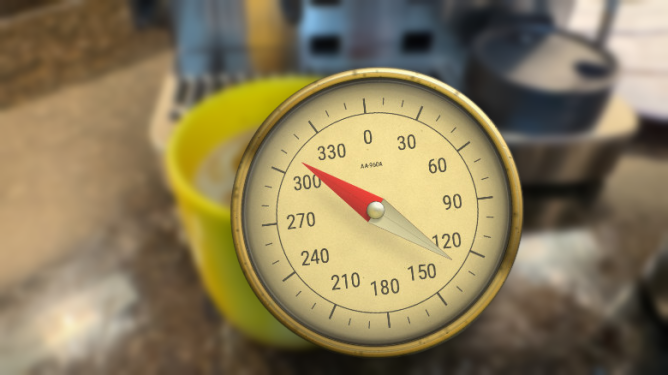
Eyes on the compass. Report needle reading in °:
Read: 310 °
